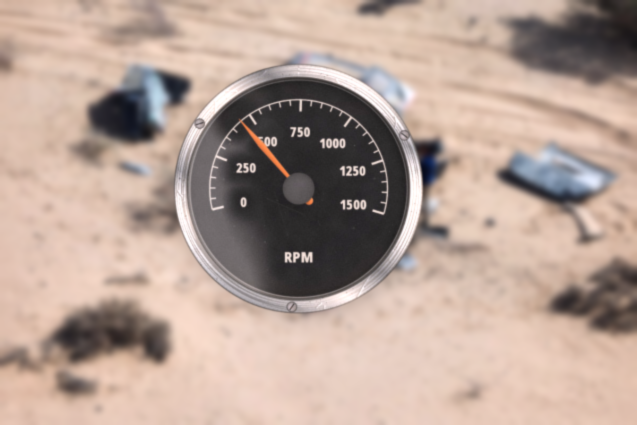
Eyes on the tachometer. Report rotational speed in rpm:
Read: 450 rpm
